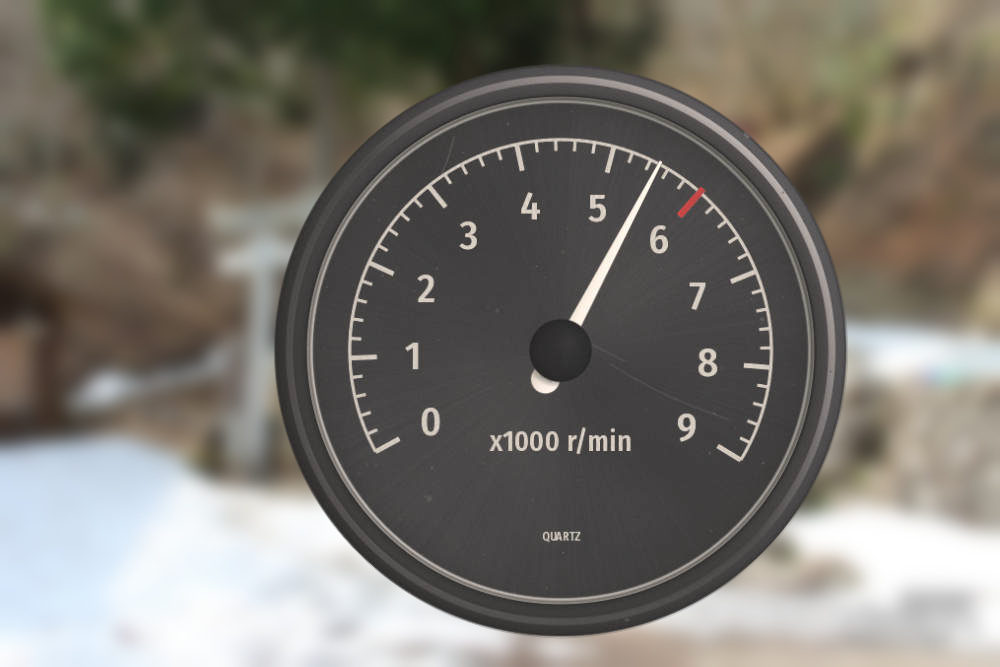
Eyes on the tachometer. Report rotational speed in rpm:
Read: 5500 rpm
